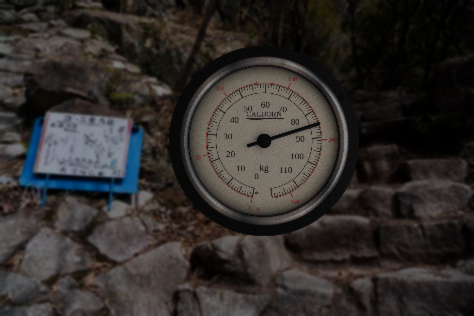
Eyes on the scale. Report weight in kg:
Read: 85 kg
